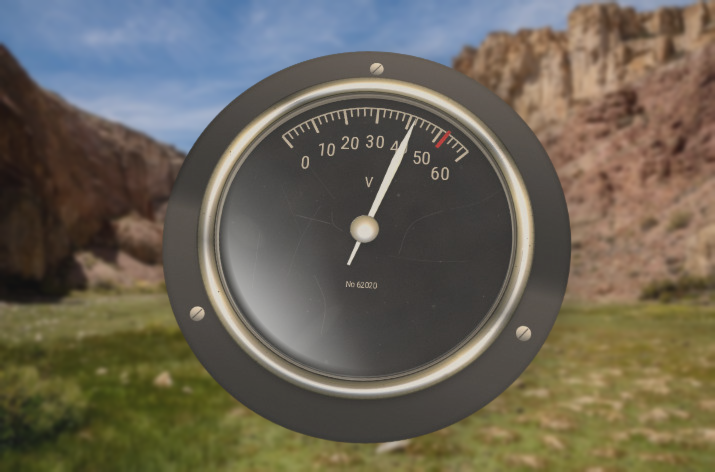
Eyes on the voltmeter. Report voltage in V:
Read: 42 V
